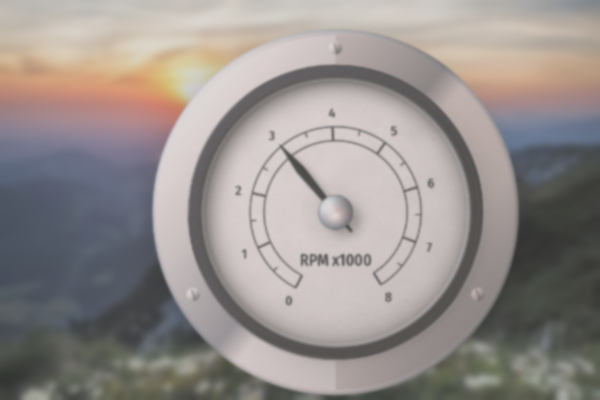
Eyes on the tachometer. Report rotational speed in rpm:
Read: 3000 rpm
